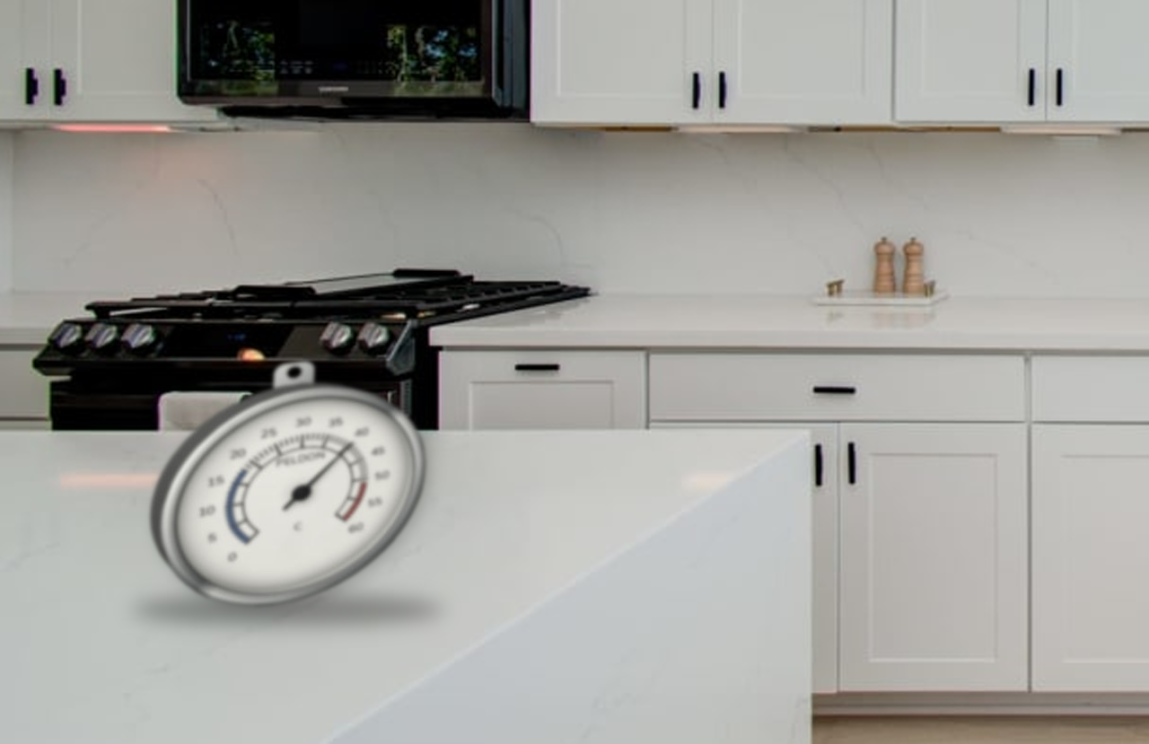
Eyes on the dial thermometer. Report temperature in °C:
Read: 40 °C
